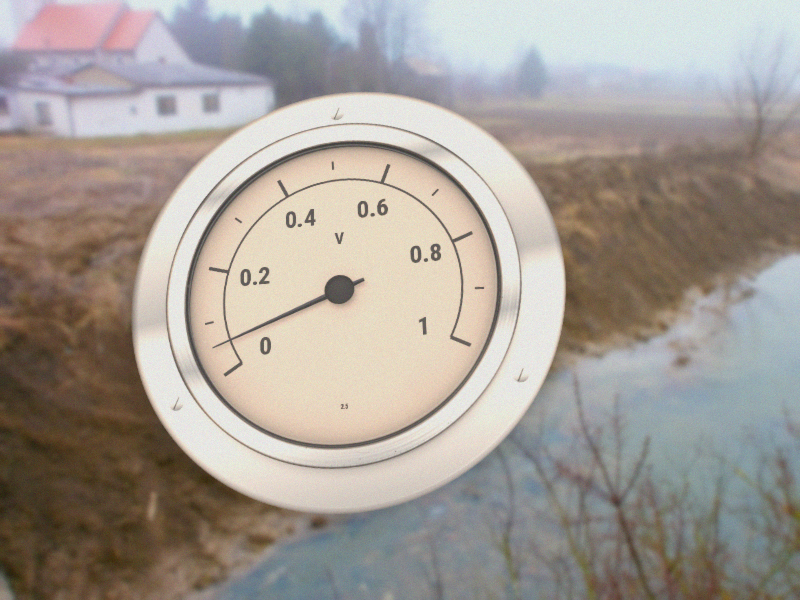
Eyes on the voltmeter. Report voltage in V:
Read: 0.05 V
